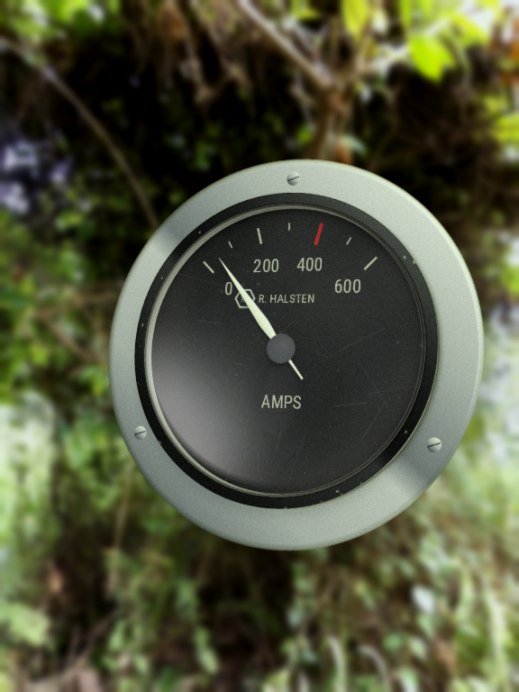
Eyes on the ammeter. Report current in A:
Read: 50 A
